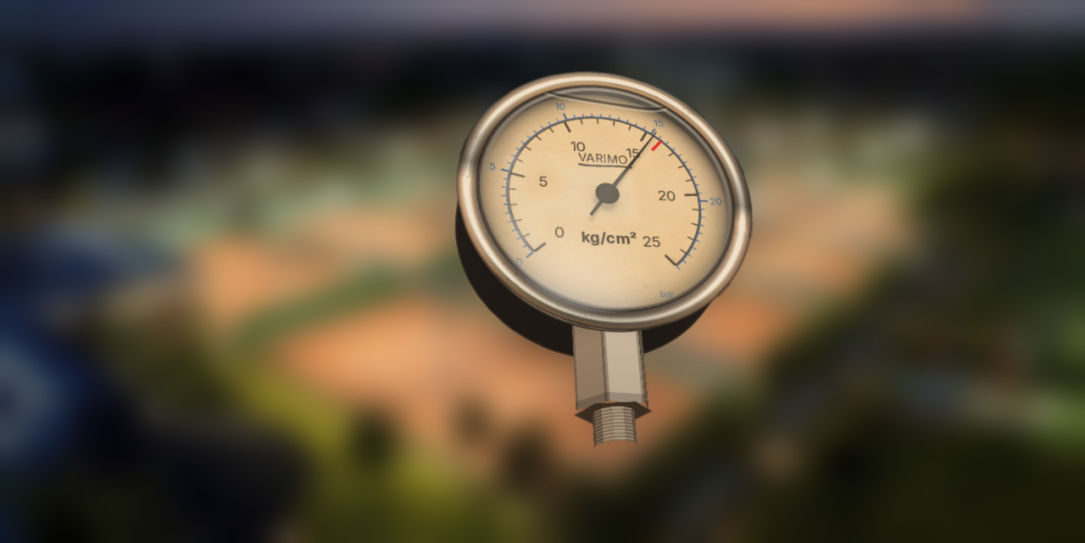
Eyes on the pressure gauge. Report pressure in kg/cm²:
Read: 15.5 kg/cm²
